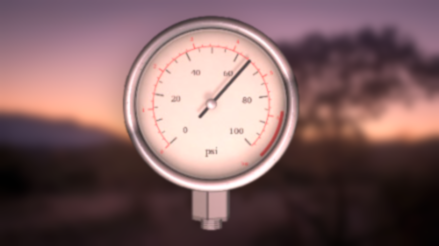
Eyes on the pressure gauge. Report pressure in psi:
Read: 65 psi
